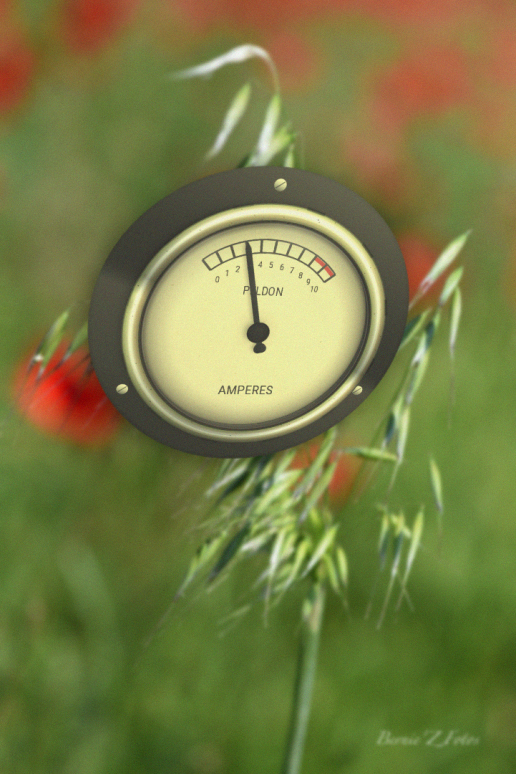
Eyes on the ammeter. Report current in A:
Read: 3 A
